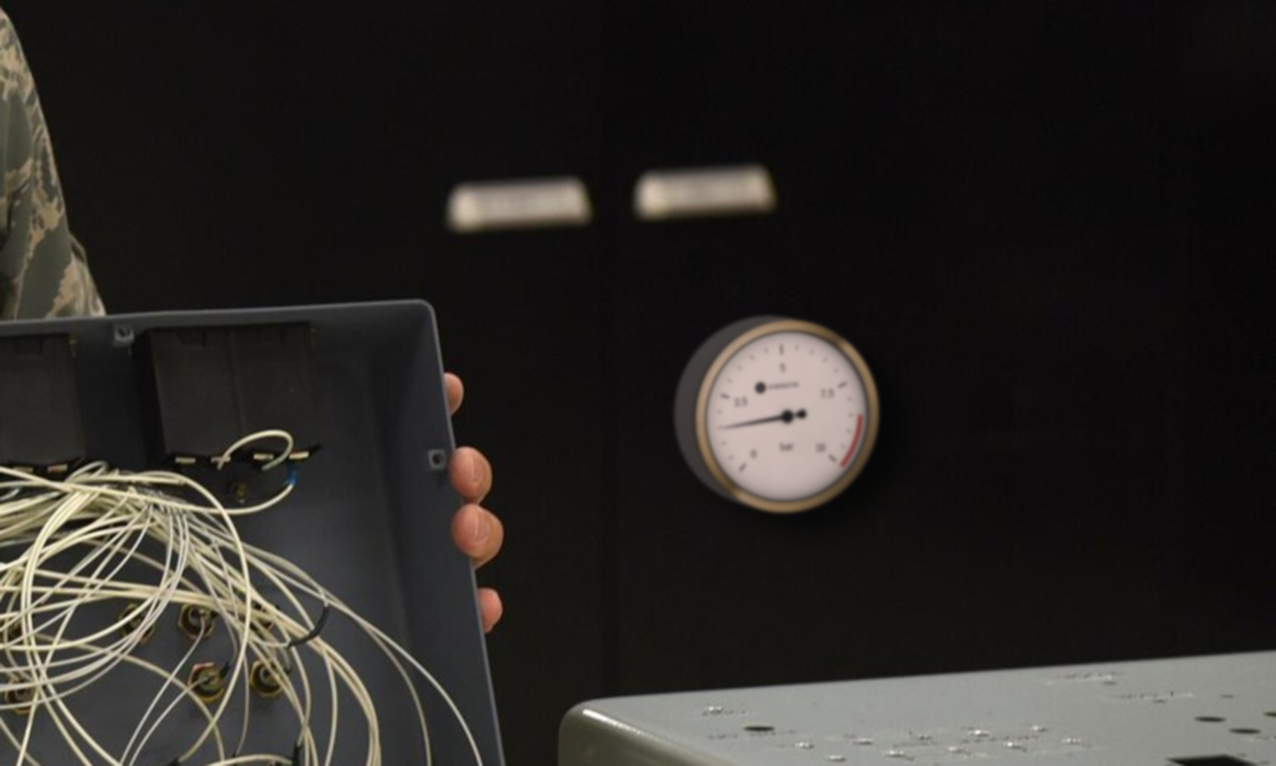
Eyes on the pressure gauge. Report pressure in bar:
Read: 1.5 bar
